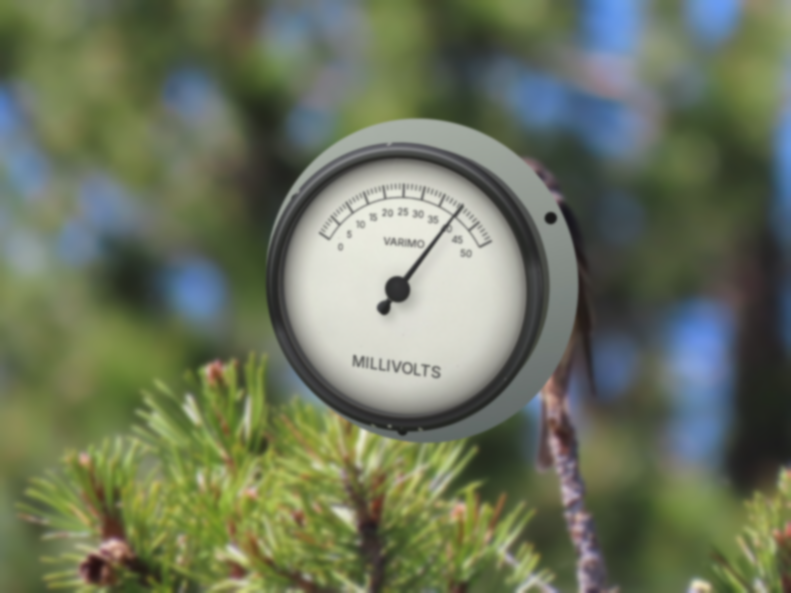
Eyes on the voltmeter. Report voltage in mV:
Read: 40 mV
